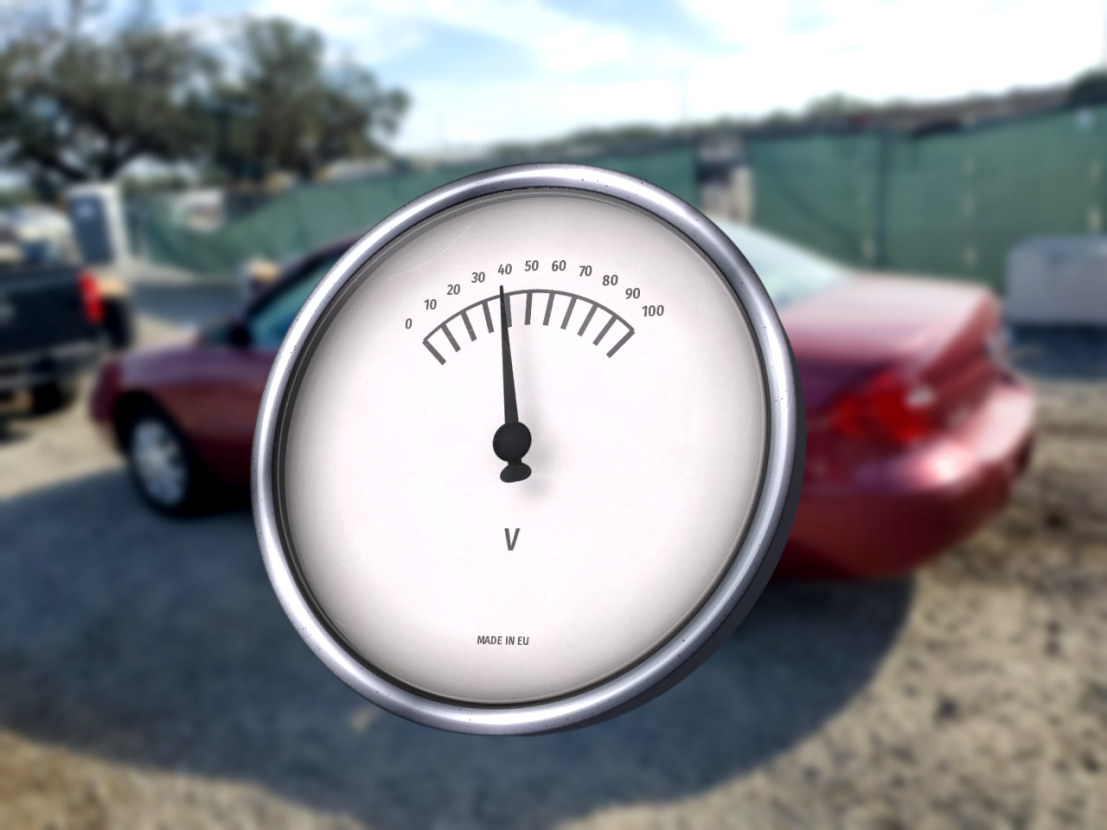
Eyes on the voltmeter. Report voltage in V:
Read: 40 V
